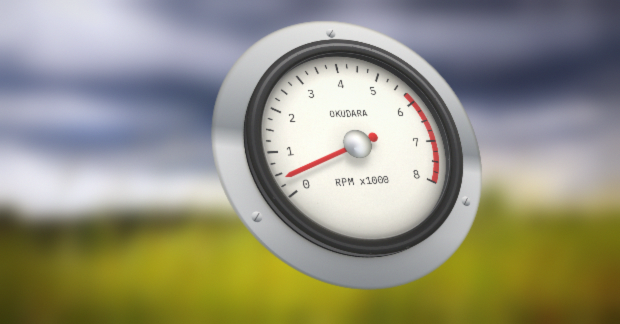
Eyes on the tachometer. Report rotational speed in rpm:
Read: 375 rpm
